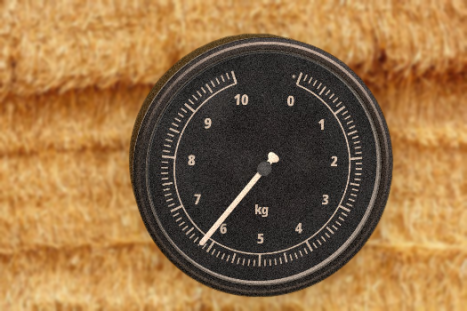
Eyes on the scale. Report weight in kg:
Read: 6.2 kg
